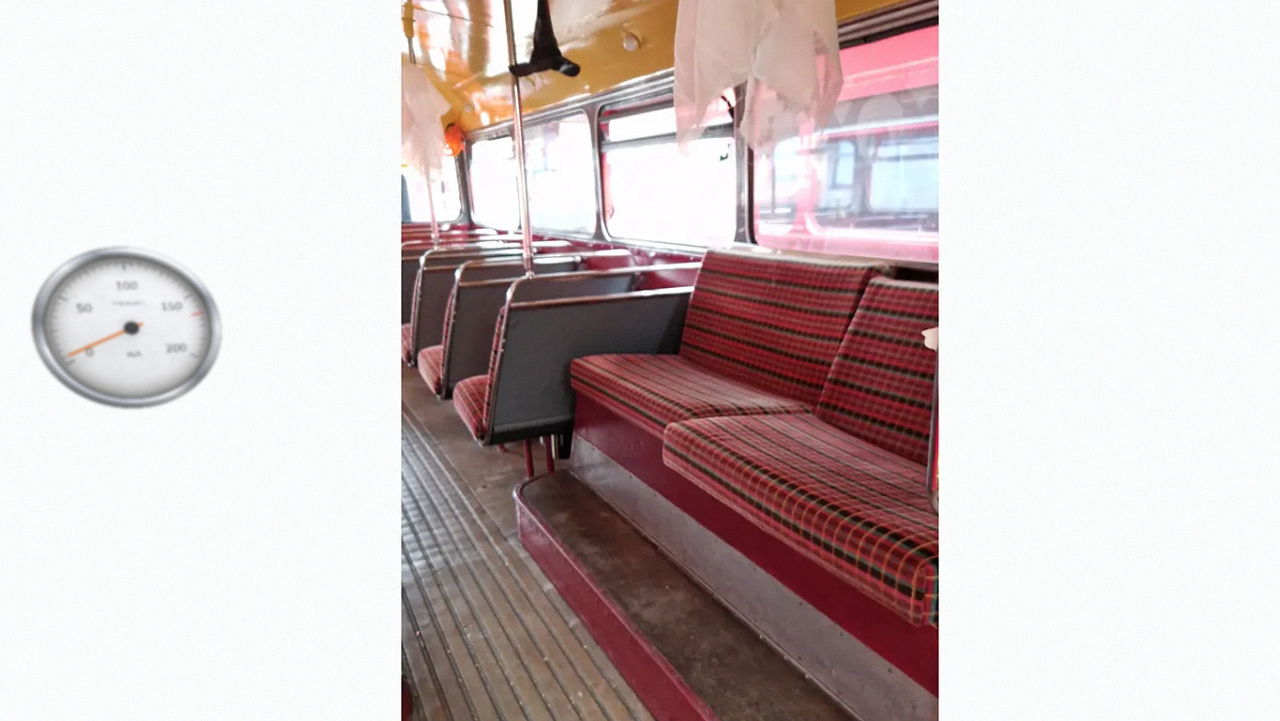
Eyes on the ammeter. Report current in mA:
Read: 5 mA
